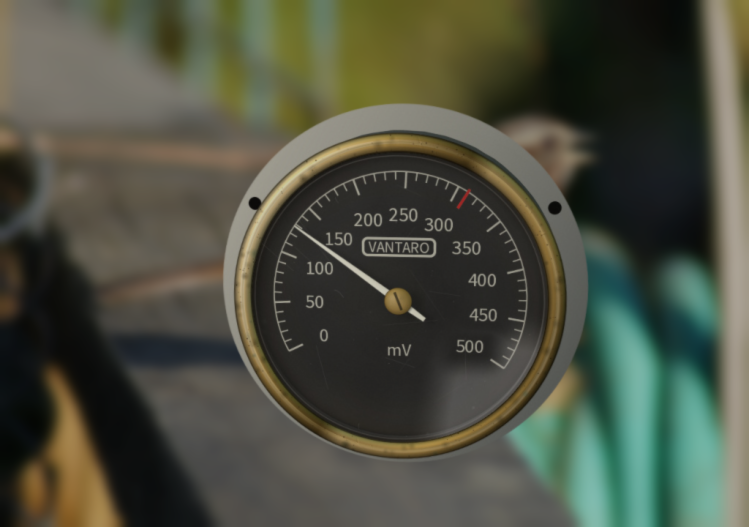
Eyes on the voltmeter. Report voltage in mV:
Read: 130 mV
